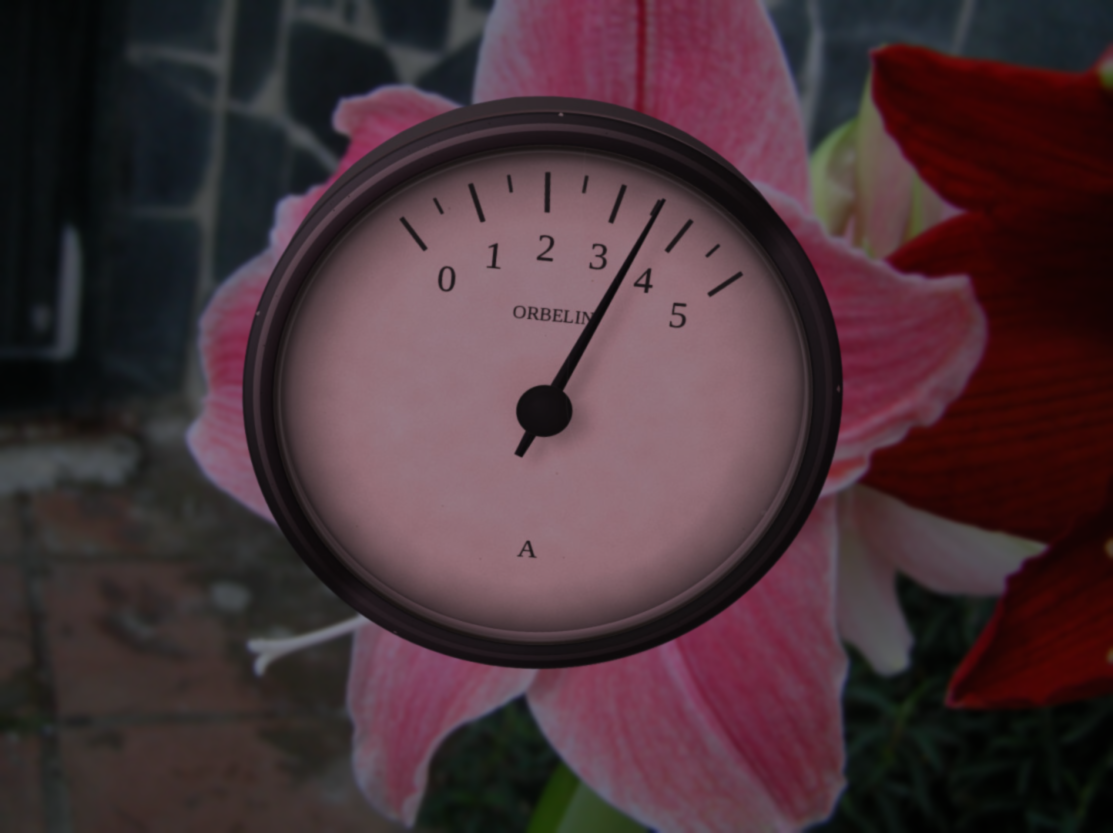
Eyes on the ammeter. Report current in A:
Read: 3.5 A
